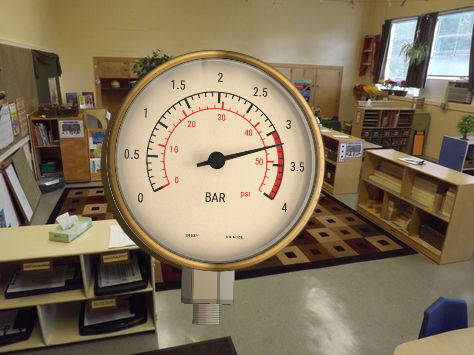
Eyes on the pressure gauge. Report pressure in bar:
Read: 3.2 bar
